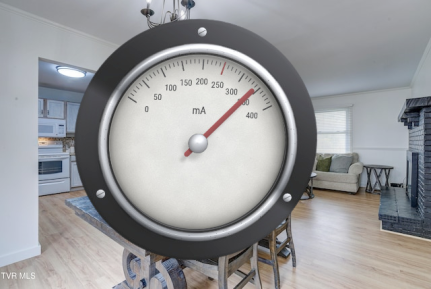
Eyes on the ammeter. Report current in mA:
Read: 340 mA
